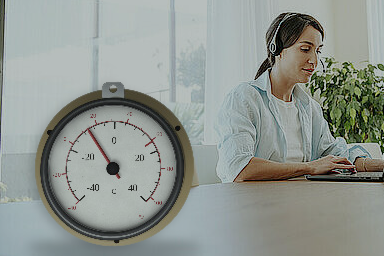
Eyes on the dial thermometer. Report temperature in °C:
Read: -10 °C
